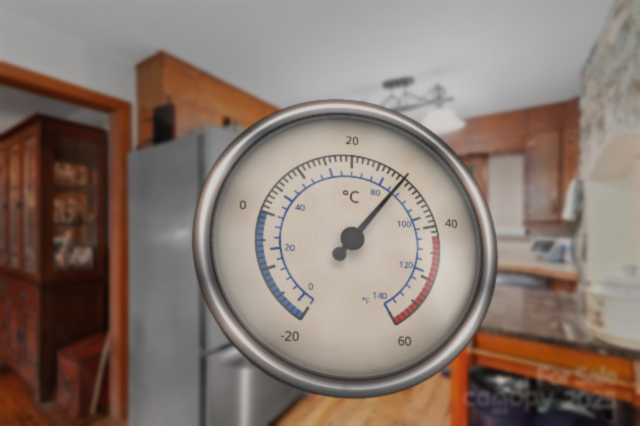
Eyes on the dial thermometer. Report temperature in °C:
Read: 30 °C
